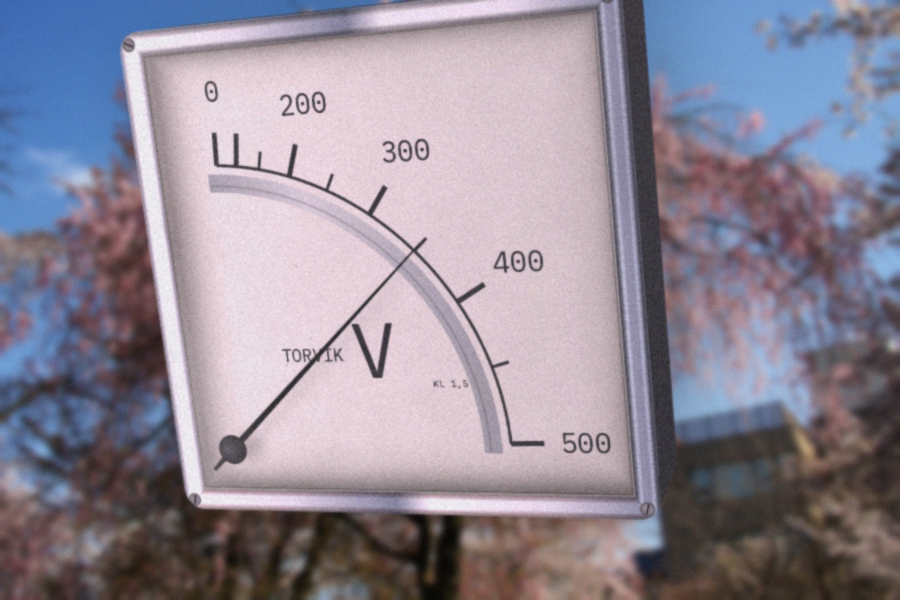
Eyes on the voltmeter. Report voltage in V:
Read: 350 V
